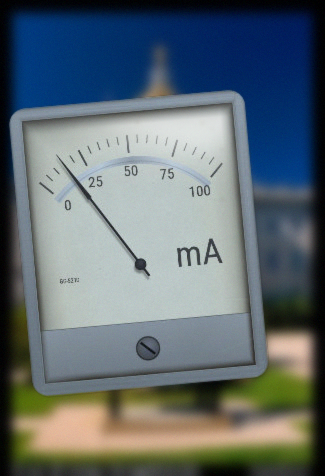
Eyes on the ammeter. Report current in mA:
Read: 15 mA
